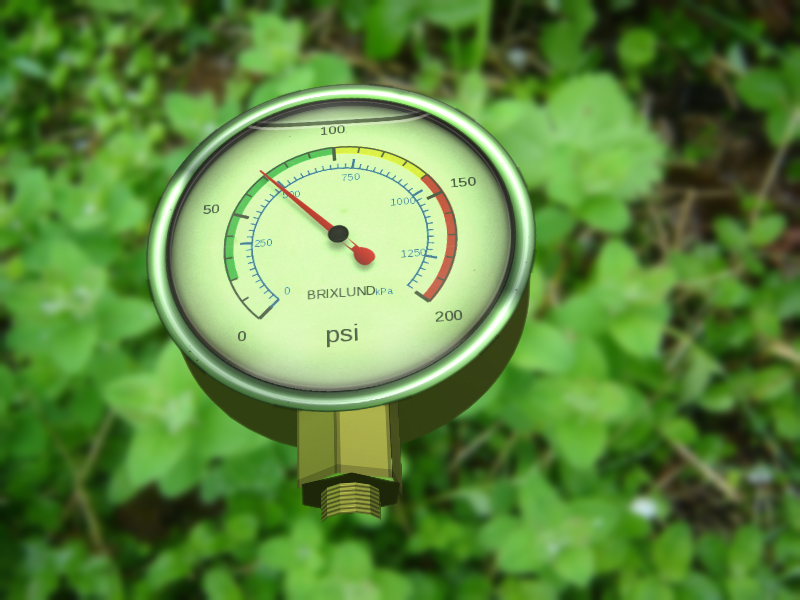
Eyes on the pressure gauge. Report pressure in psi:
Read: 70 psi
